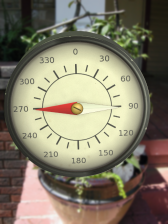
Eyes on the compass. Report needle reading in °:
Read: 270 °
